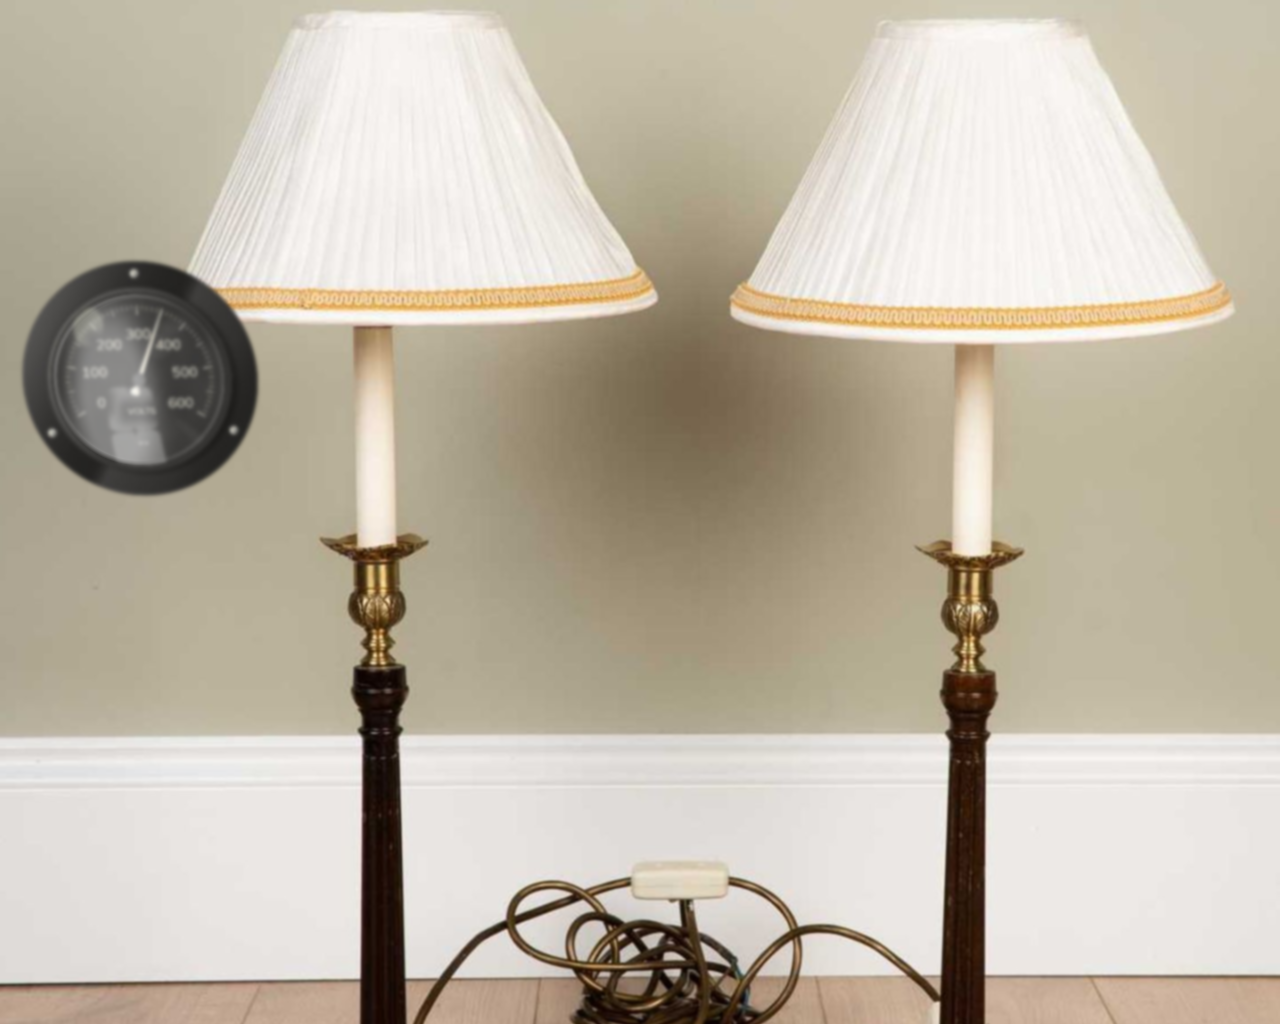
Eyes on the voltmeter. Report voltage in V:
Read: 350 V
